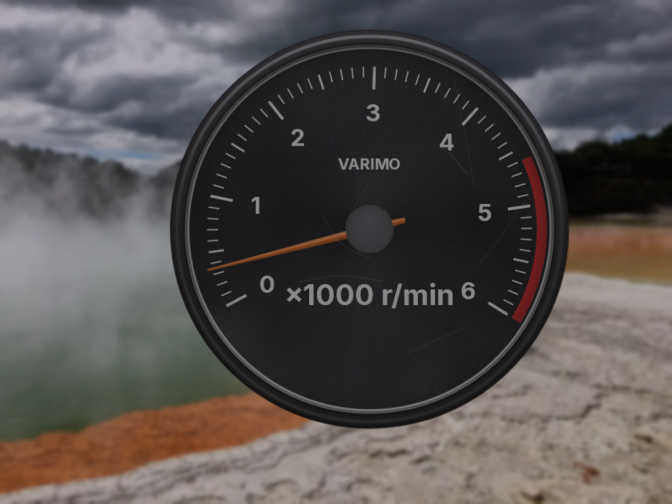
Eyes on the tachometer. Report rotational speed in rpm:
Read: 350 rpm
